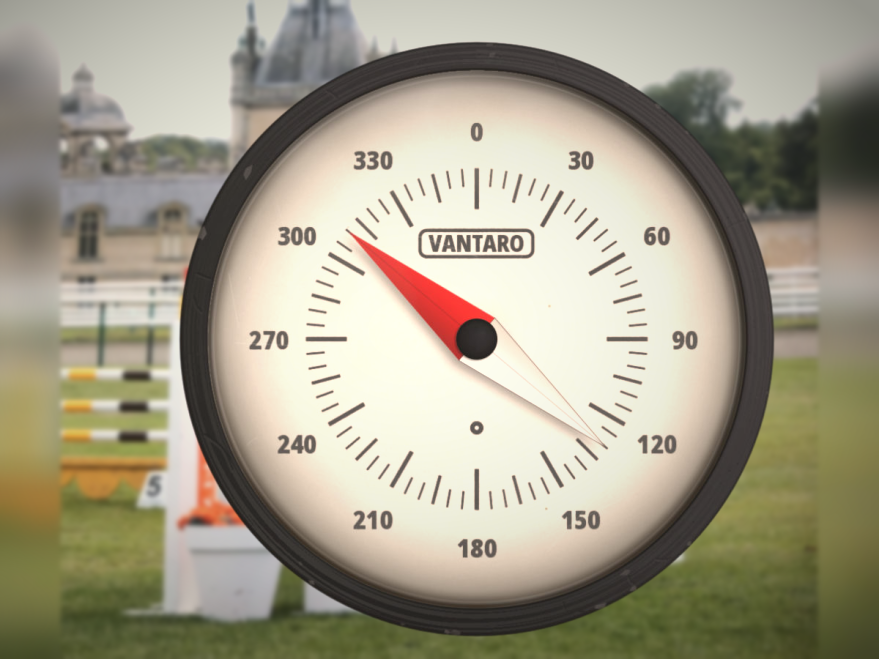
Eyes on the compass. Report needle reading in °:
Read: 310 °
